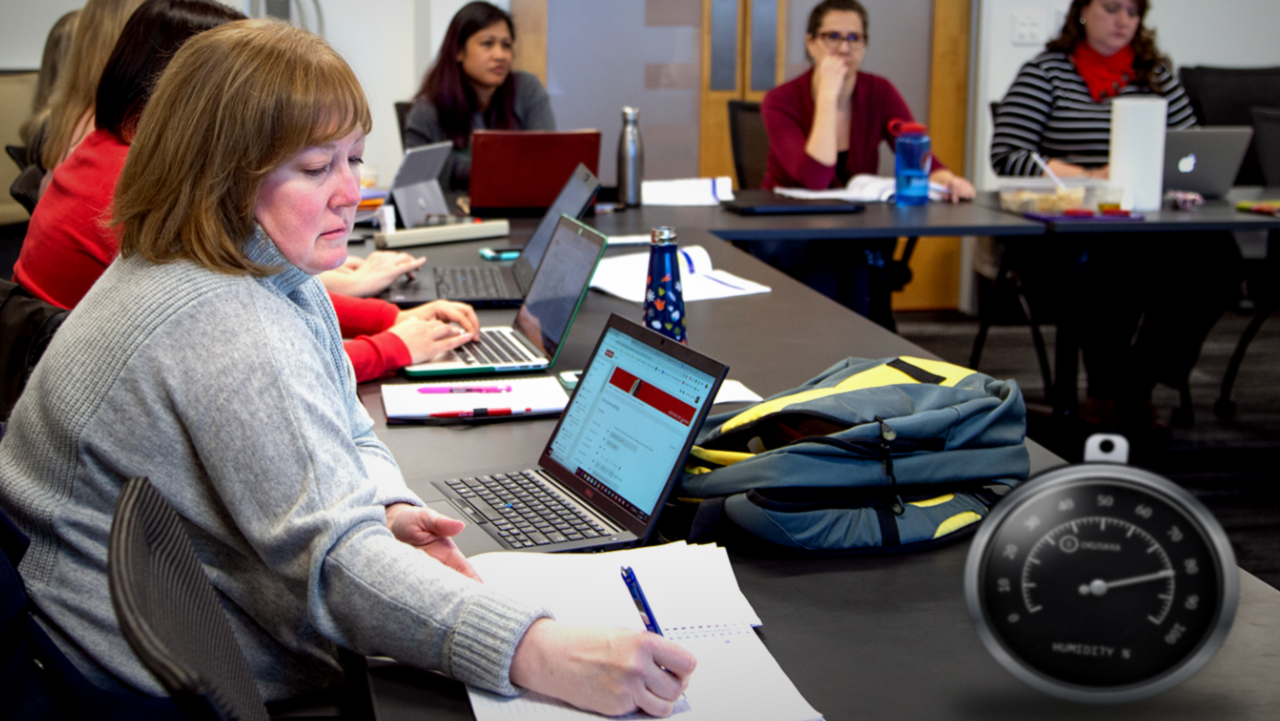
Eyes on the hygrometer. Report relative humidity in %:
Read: 80 %
